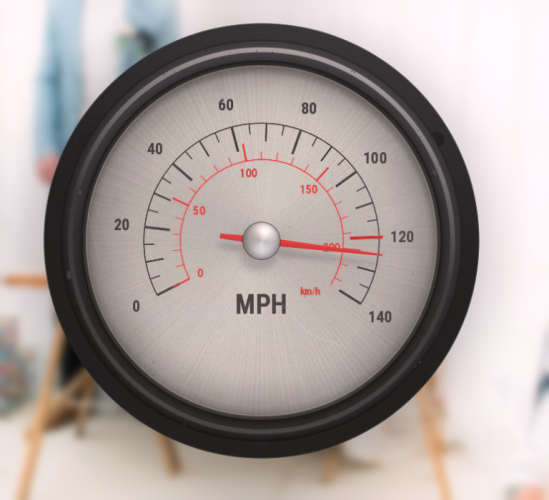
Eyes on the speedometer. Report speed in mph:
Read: 125 mph
